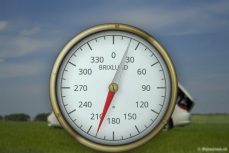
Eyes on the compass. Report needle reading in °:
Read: 200 °
